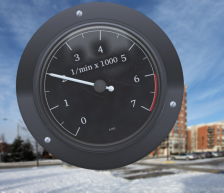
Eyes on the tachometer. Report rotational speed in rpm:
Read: 2000 rpm
